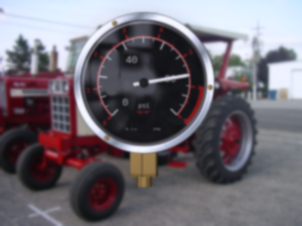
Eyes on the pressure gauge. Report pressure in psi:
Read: 80 psi
